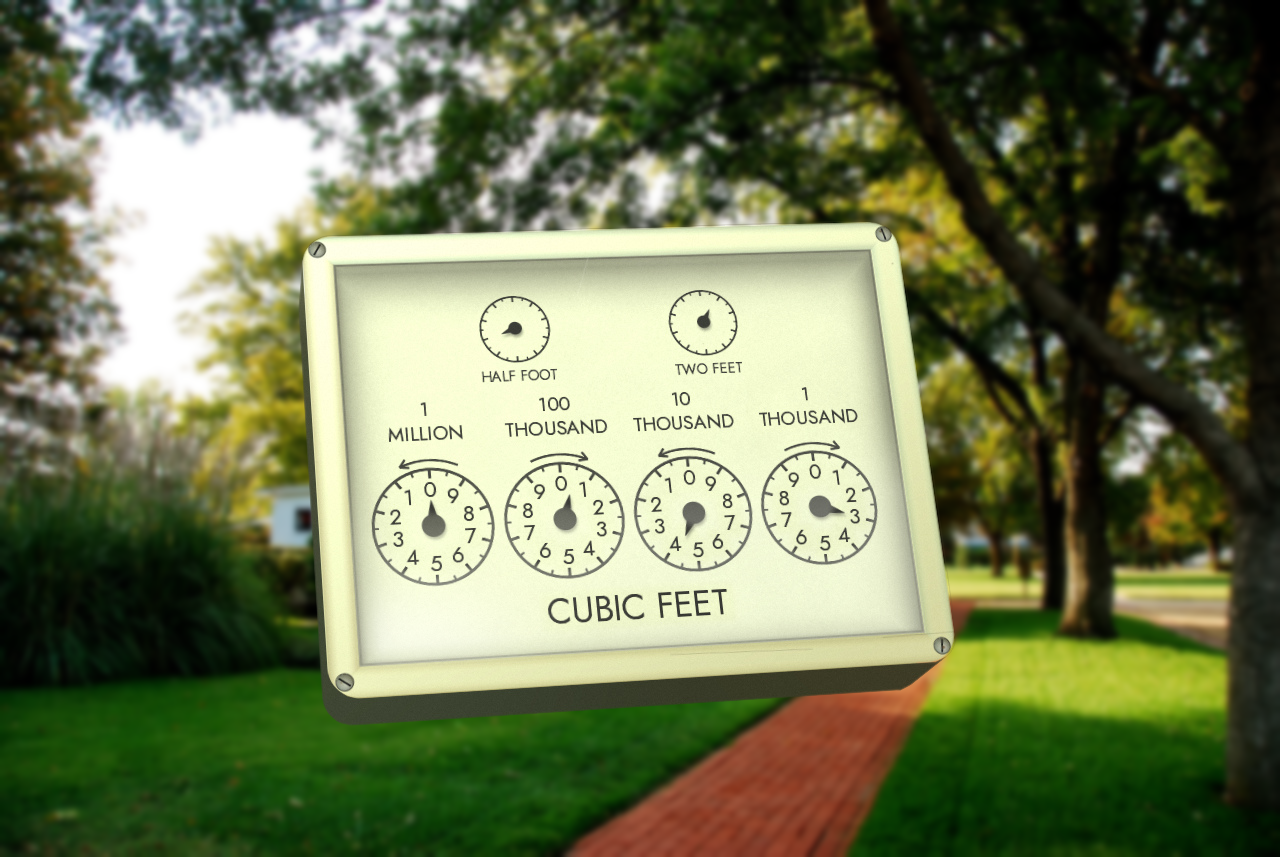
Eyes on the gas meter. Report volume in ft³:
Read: 4300 ft³
